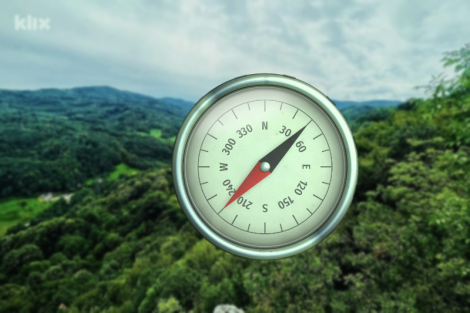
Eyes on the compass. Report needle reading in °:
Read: 225 °
